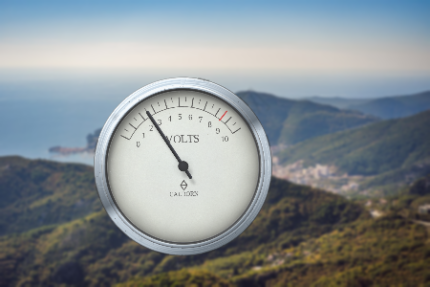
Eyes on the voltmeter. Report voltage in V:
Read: 2.5 V
